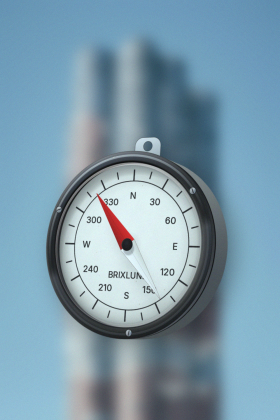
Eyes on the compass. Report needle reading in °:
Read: 322.5 °
